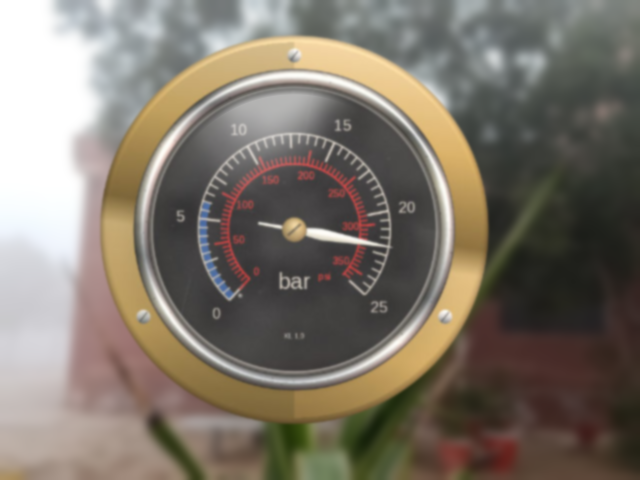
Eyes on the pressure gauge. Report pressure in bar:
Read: 22 bar
